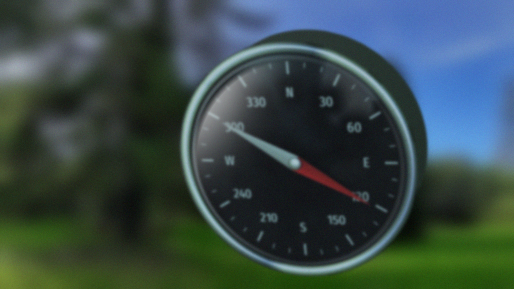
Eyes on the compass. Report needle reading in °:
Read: 120 °
